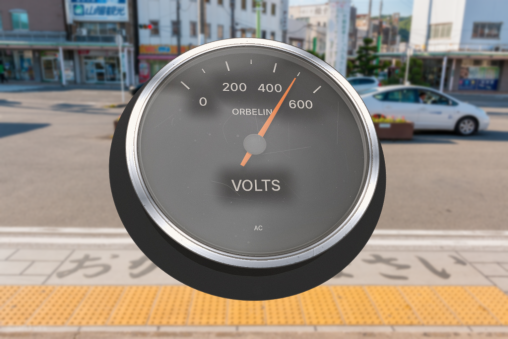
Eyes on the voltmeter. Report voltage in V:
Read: 500 V
